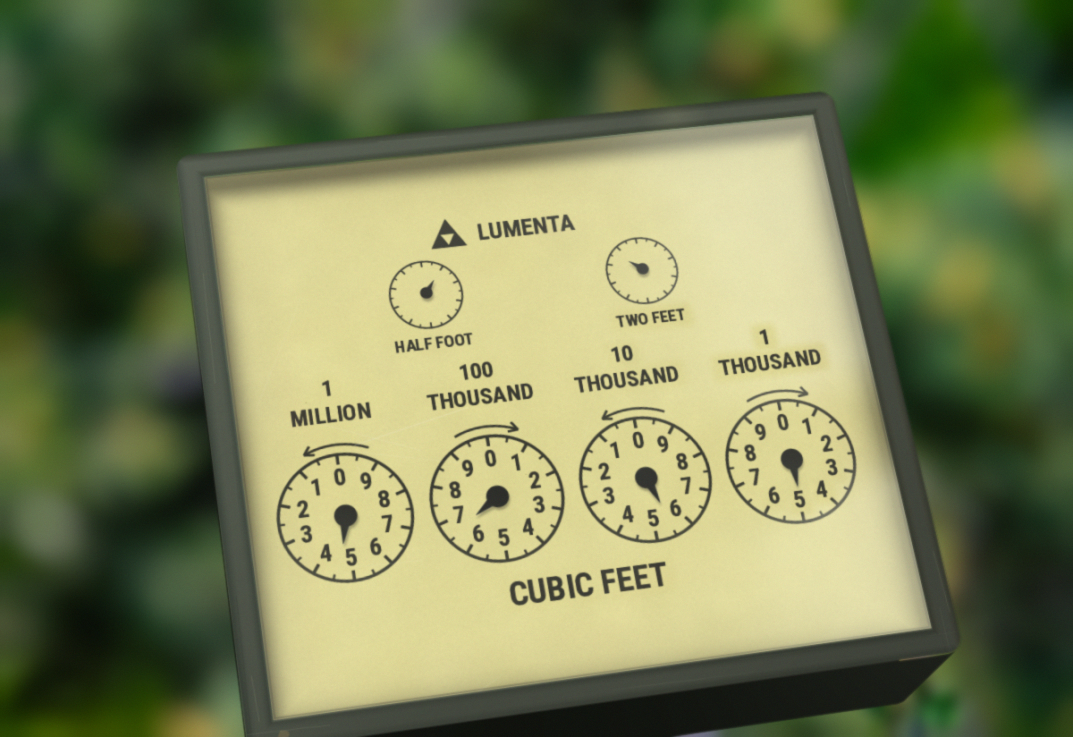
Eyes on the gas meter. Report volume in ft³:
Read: 465500 ft³
